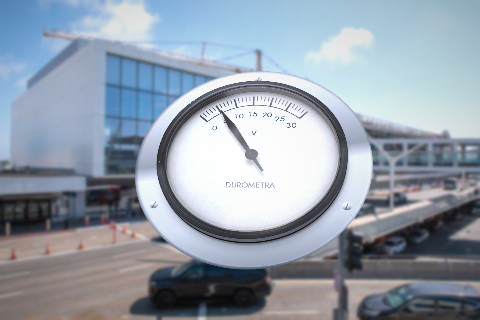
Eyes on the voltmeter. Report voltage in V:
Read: 5 V
